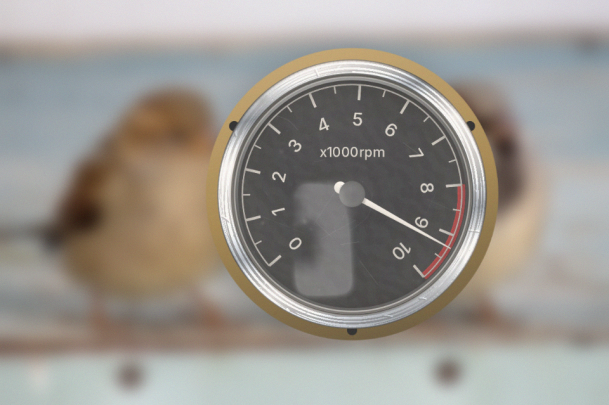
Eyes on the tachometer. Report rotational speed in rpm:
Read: 9250 rpm
